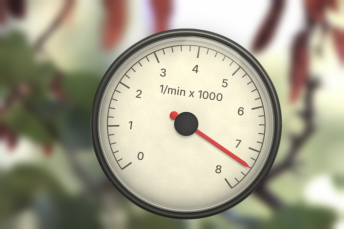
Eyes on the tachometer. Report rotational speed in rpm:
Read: 7400 rpm
